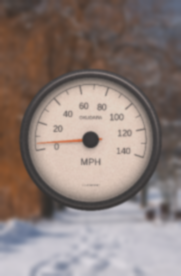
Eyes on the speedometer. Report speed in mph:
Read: 5 mph
